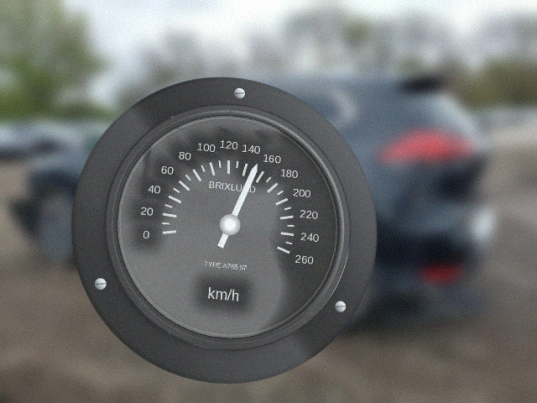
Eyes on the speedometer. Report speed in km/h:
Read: 150 km/h
